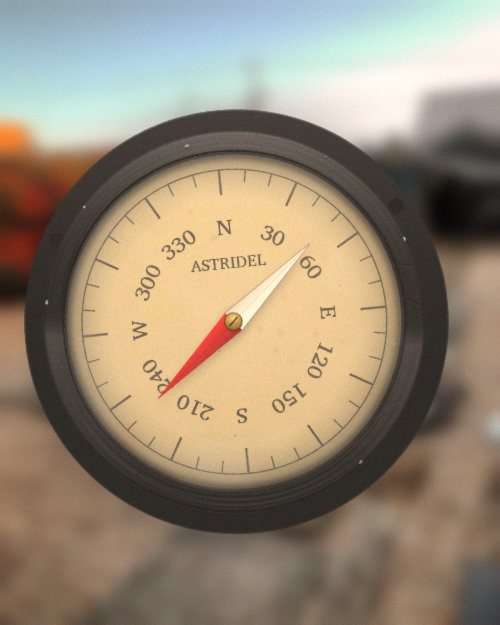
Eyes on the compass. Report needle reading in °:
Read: 230 °
